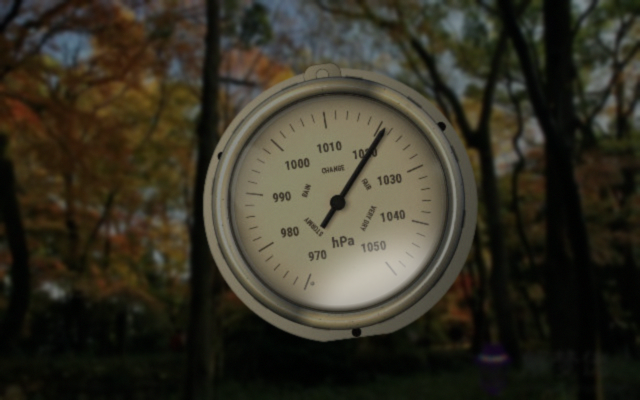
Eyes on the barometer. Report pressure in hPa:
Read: 1021 hPa
